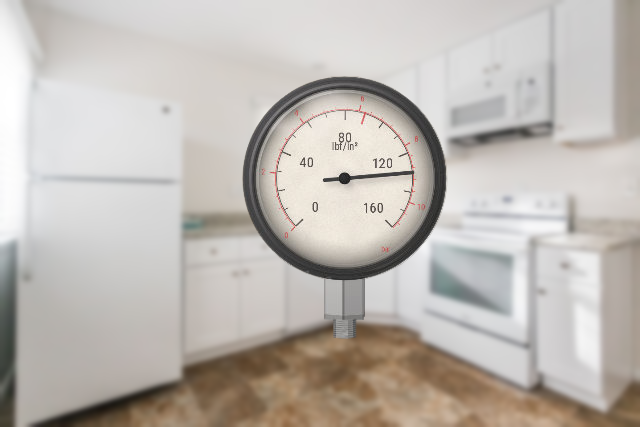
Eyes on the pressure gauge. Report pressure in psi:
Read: 130 psi
